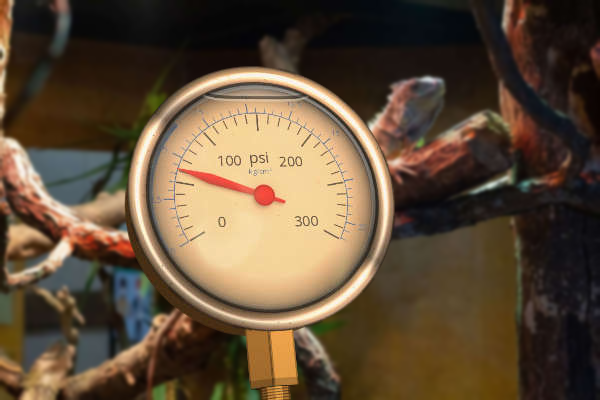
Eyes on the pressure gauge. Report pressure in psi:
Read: 60 psi
